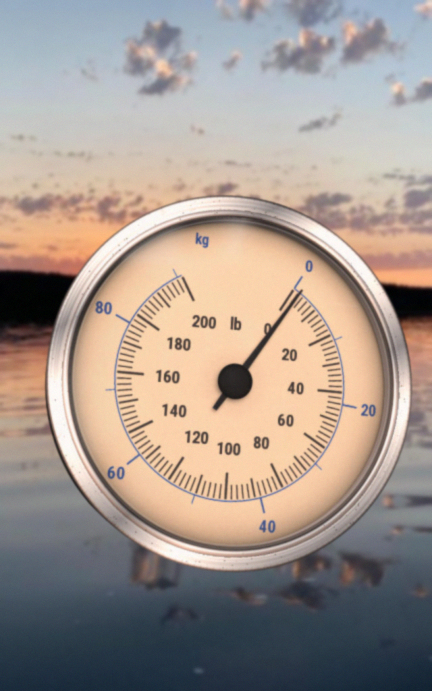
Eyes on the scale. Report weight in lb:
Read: 2 lb
